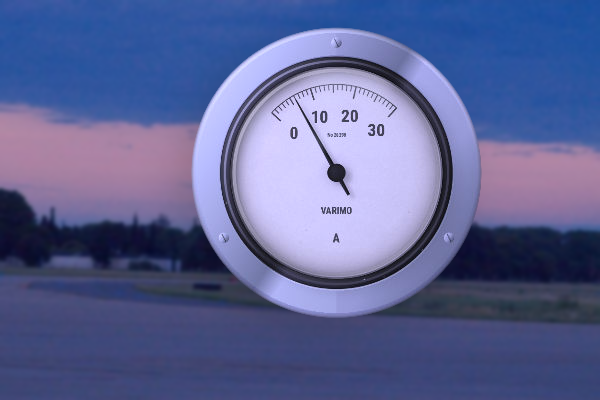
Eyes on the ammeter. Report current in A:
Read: 6 A
